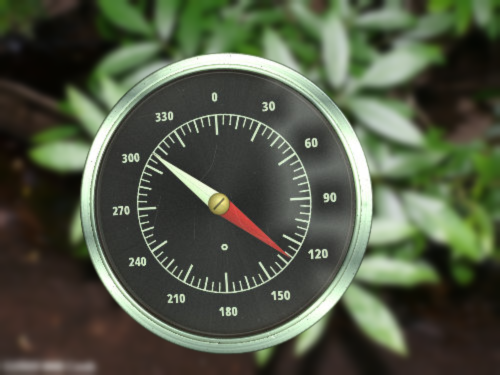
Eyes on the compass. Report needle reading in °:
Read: 130 °
